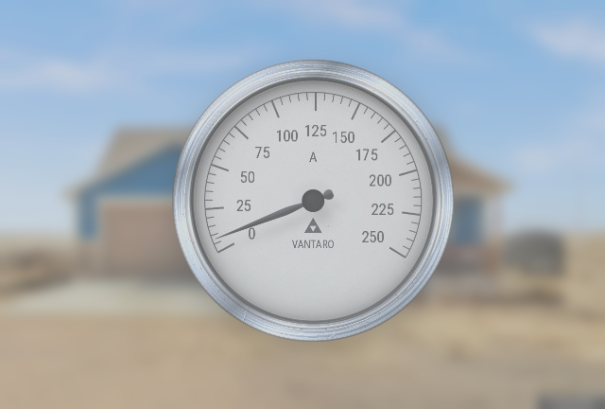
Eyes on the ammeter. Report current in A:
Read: 7.5 A
